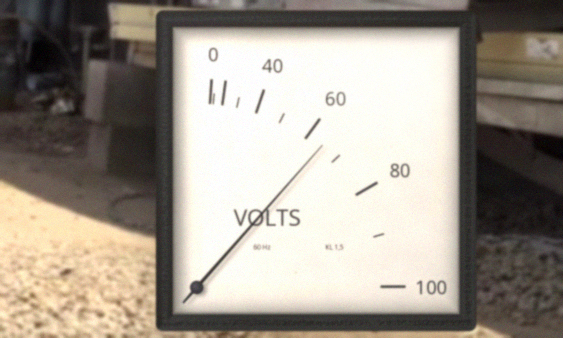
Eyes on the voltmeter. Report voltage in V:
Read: 65 V
